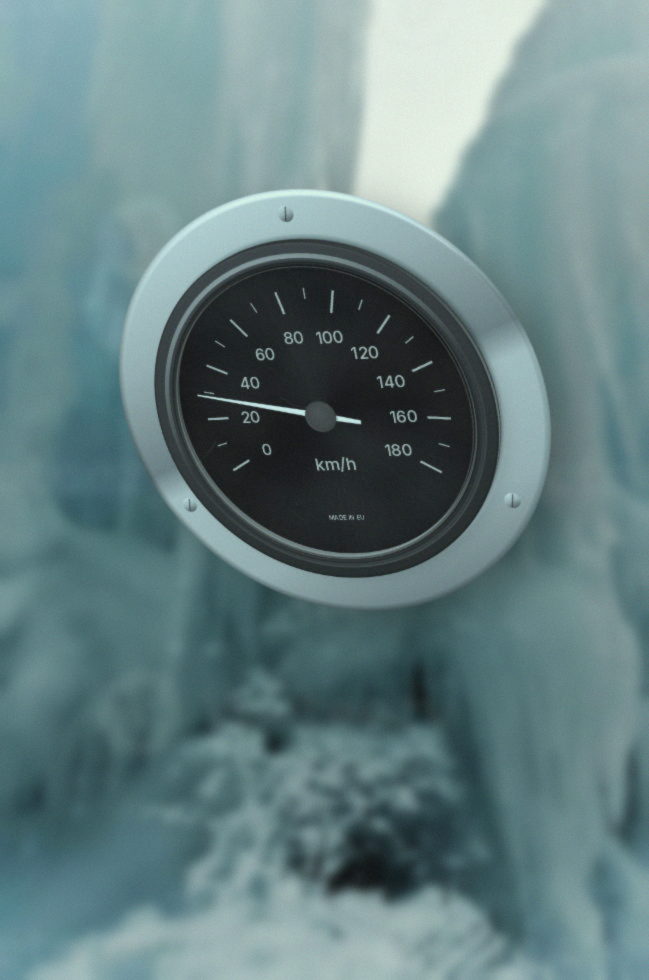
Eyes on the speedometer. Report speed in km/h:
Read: 30 km/h
